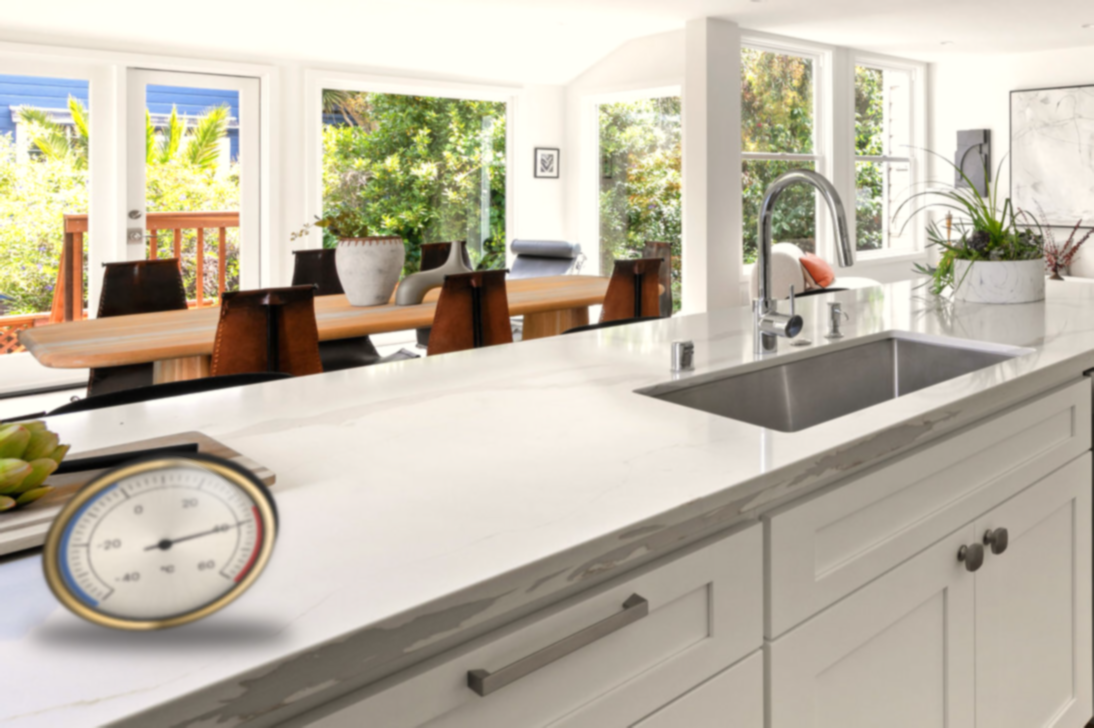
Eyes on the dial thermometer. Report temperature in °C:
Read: 40 °C
